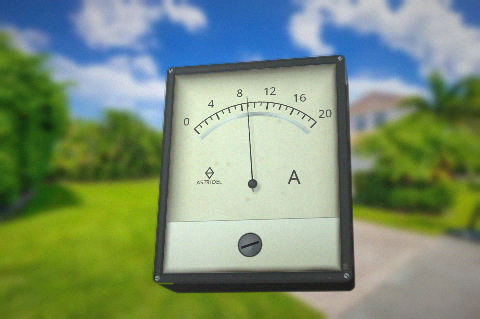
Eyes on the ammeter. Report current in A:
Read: 9 A
